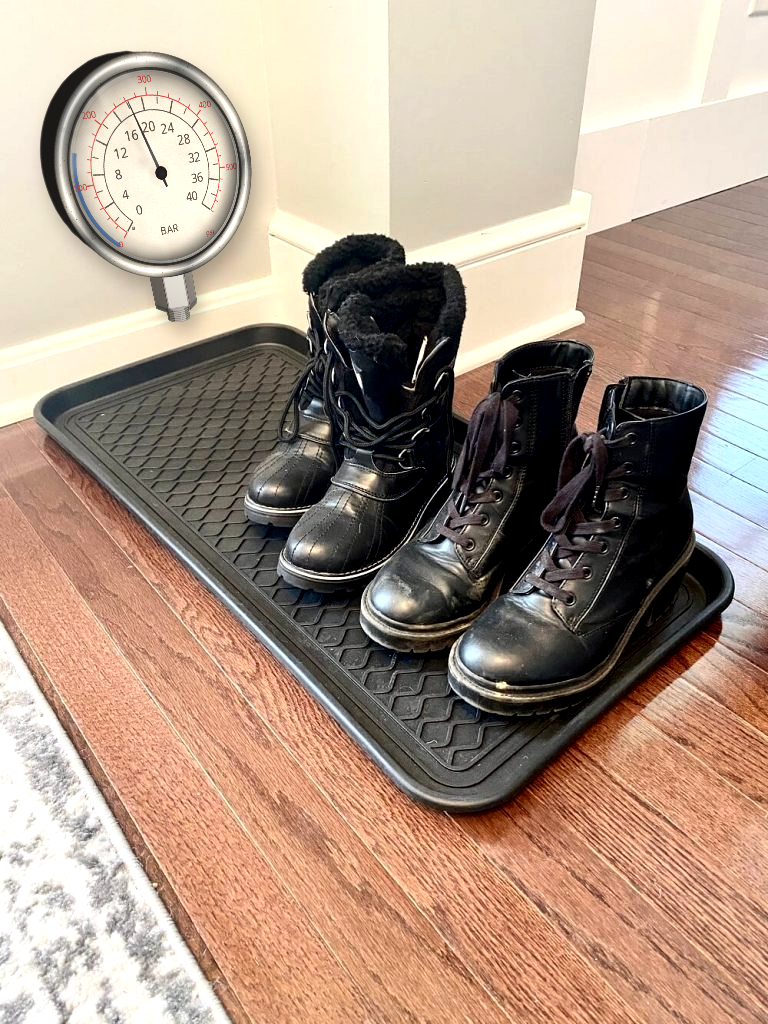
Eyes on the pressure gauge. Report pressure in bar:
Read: 18 bar
